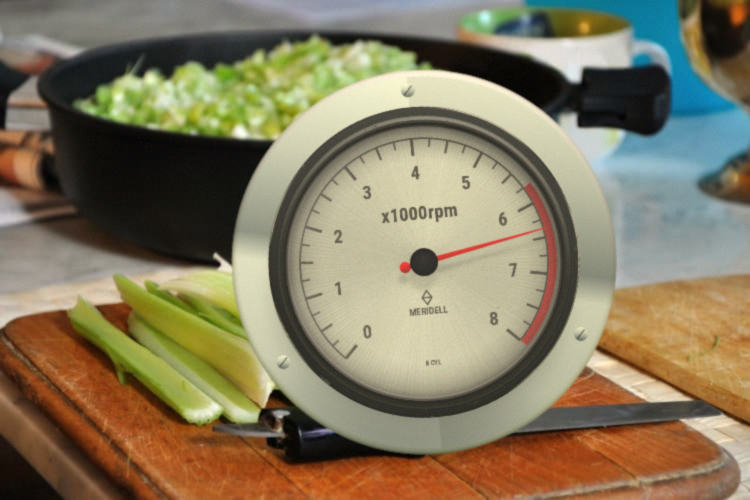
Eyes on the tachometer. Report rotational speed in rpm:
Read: 6375 rpm
